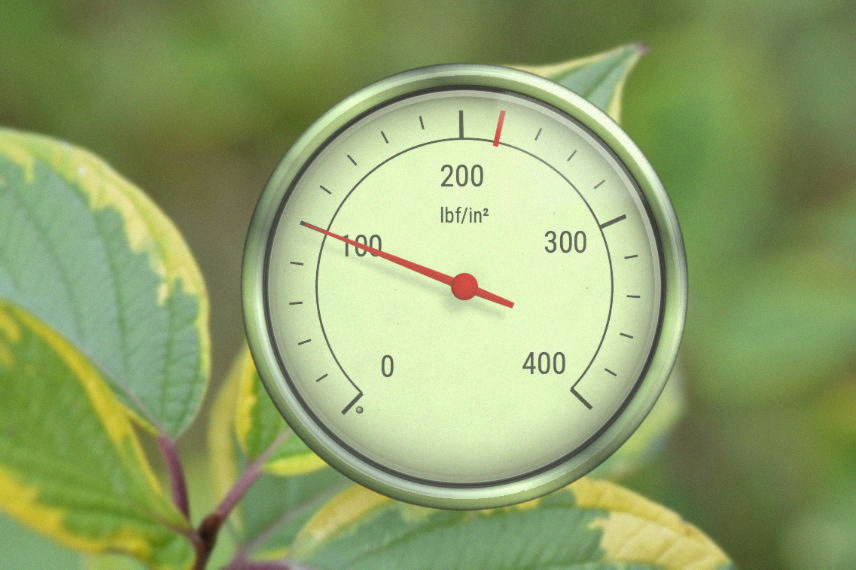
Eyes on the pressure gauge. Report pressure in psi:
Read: 100 psi
